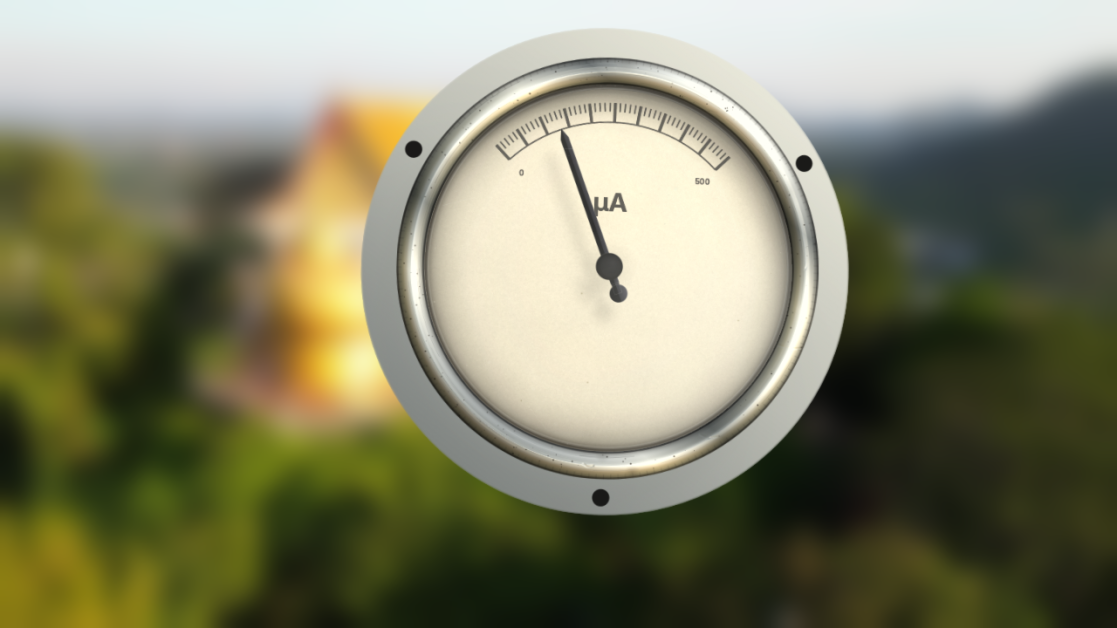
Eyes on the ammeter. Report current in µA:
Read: 130 µA
